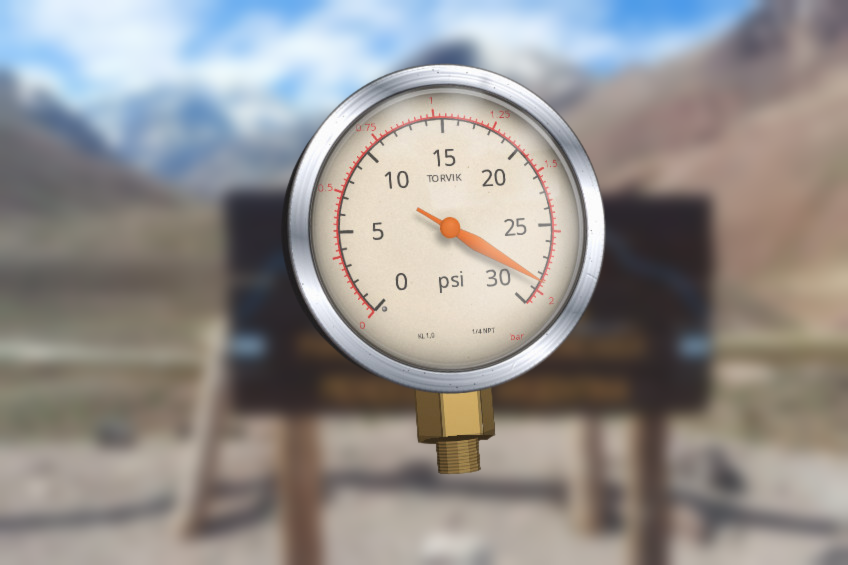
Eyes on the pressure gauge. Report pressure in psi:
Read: 28.5 psi
